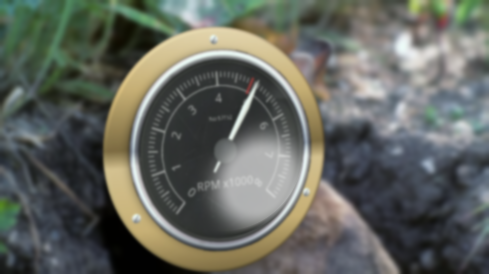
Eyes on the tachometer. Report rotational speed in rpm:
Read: 5000 rpm
